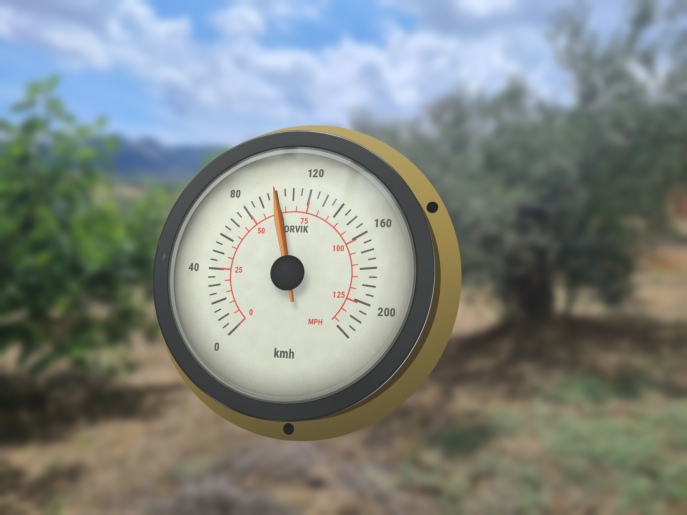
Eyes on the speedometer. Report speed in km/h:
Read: 100 km/h
